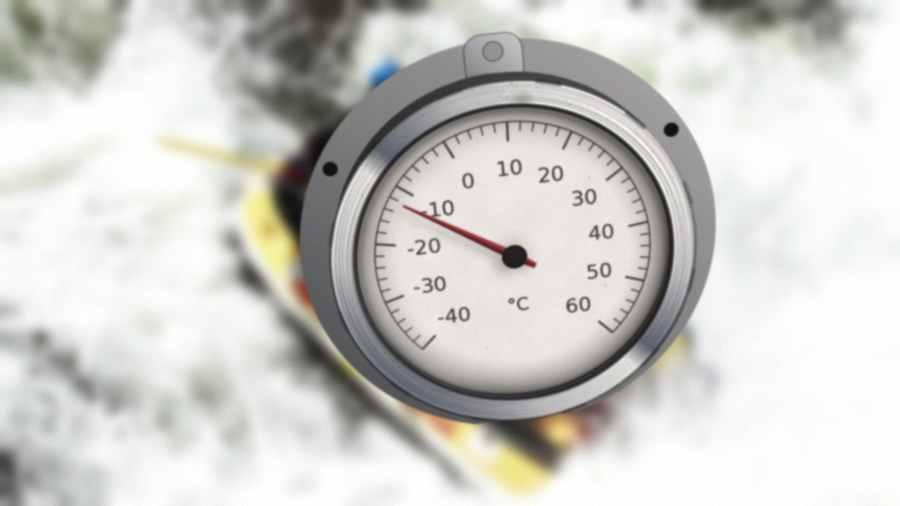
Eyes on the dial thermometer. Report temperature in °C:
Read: -12 °C
